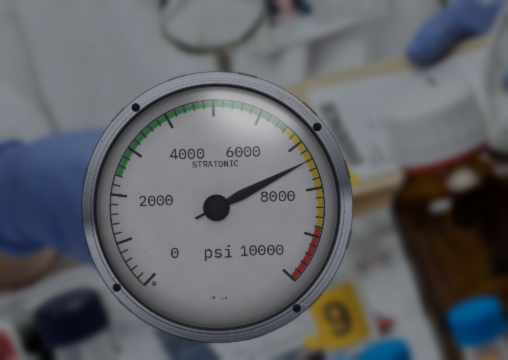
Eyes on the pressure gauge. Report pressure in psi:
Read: 7400 psi
